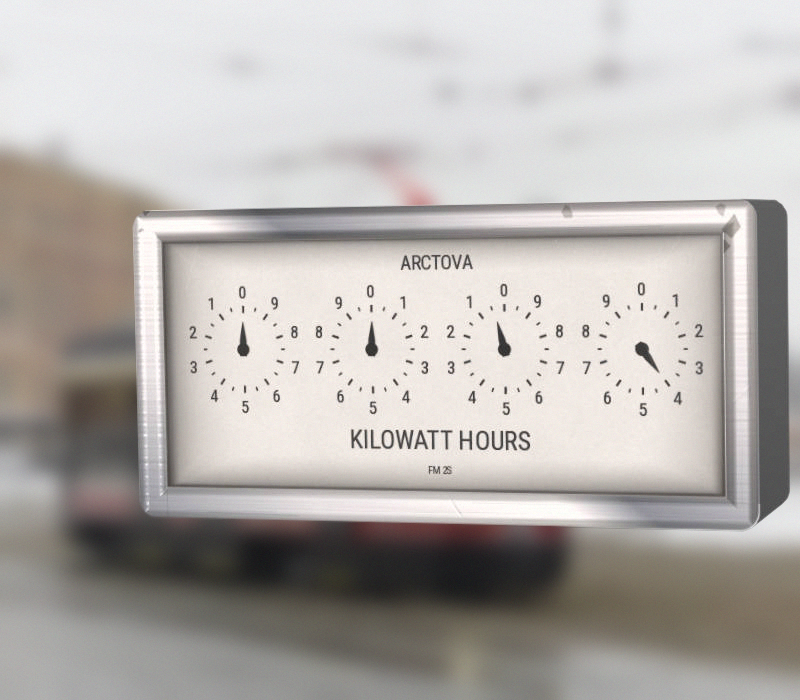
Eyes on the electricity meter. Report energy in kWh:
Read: 4 kWh
